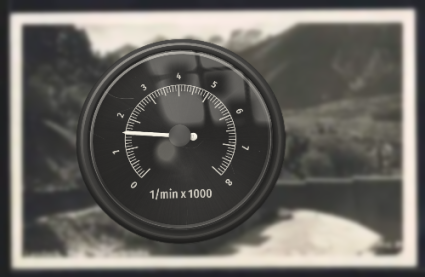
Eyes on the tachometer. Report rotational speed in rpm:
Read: 1500 rpm
